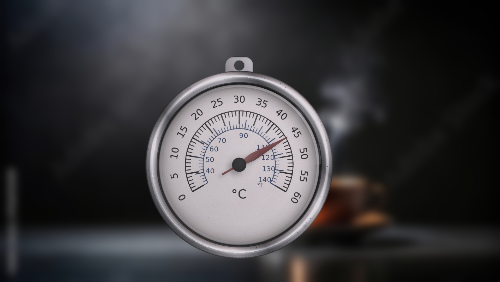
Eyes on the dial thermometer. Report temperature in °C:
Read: 45 °C
